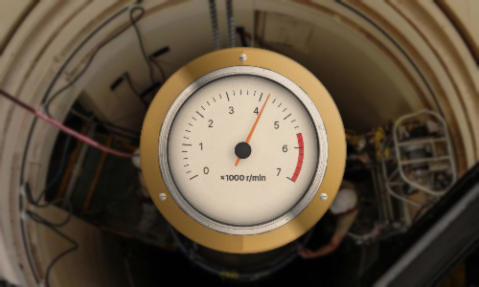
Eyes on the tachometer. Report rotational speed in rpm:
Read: 4200 rpm
